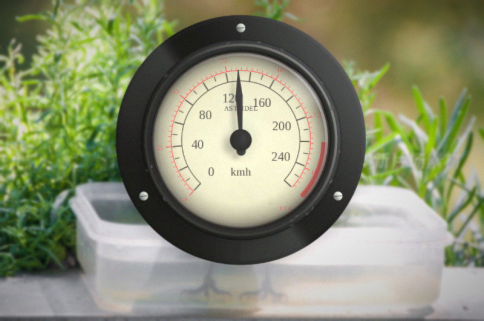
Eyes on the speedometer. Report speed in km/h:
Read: 130 km/h
